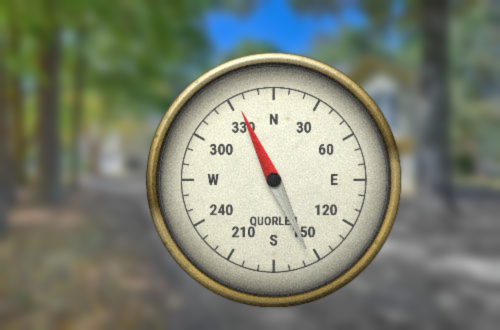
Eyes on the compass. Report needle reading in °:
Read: 335 °
